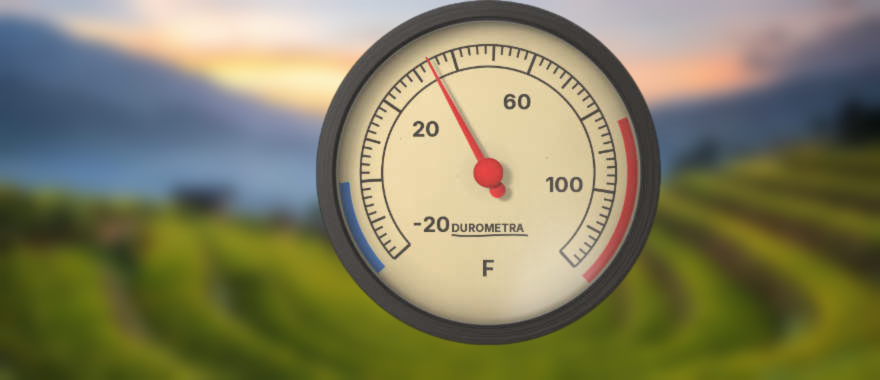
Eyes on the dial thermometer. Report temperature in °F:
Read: 34 °F
